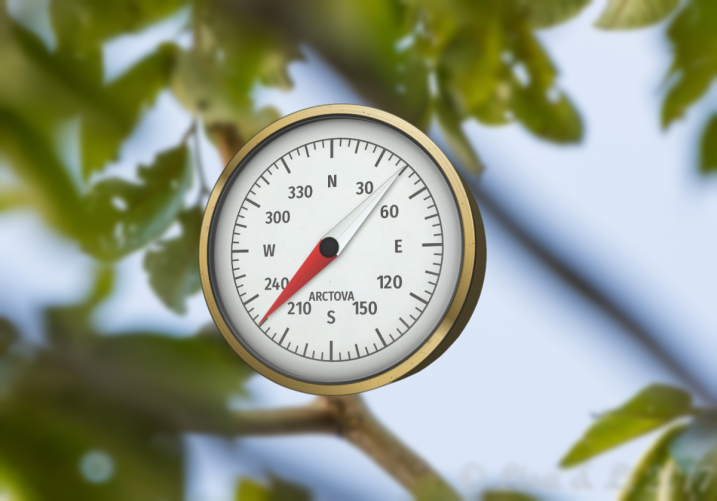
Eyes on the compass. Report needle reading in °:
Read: 225 °
